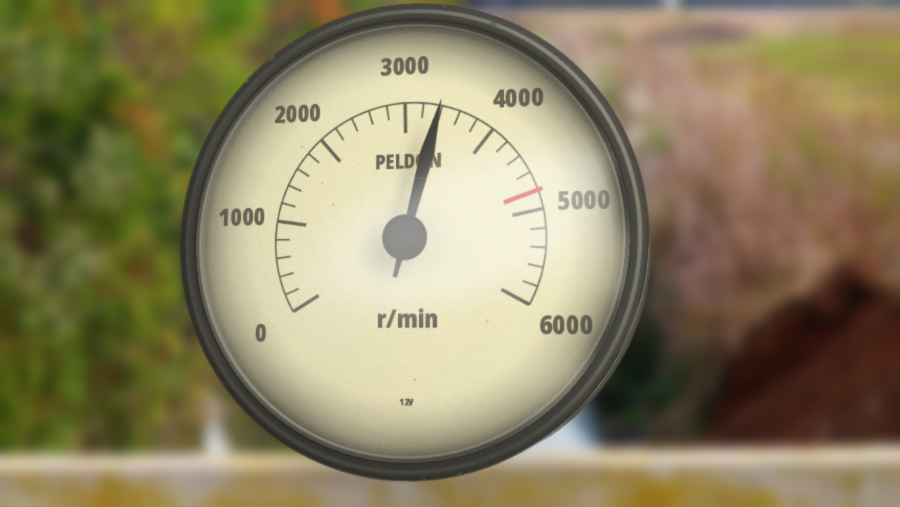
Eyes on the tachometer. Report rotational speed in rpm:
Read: 3400 rpm
